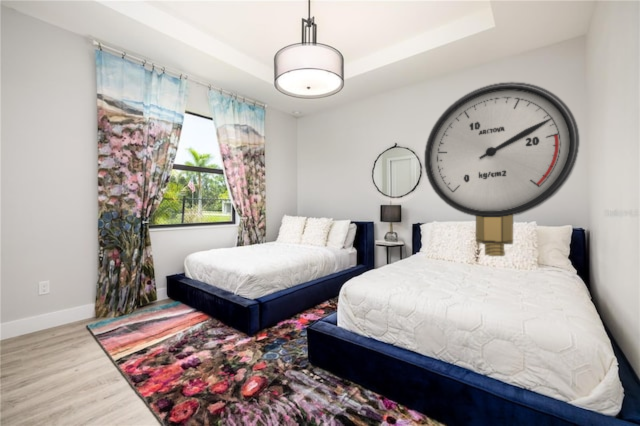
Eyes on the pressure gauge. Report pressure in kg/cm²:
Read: 18.5 kg/cm²
